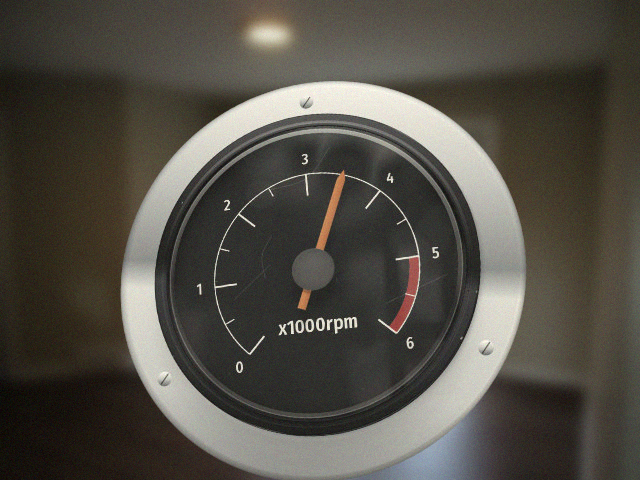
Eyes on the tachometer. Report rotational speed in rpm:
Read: 3500 rpm
